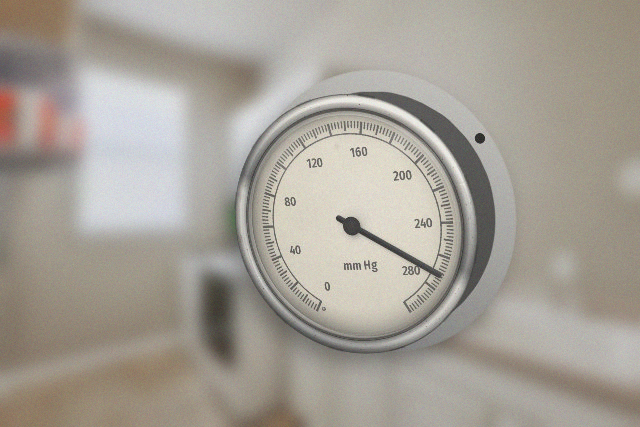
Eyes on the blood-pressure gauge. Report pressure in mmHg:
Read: 270 mmHg
